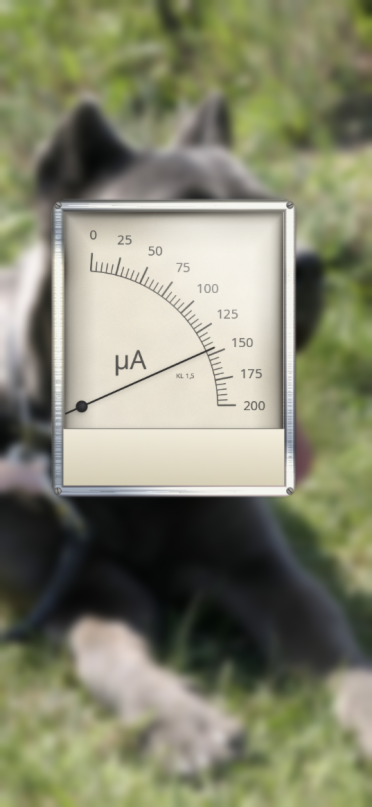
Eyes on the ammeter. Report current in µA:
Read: 145 µA
